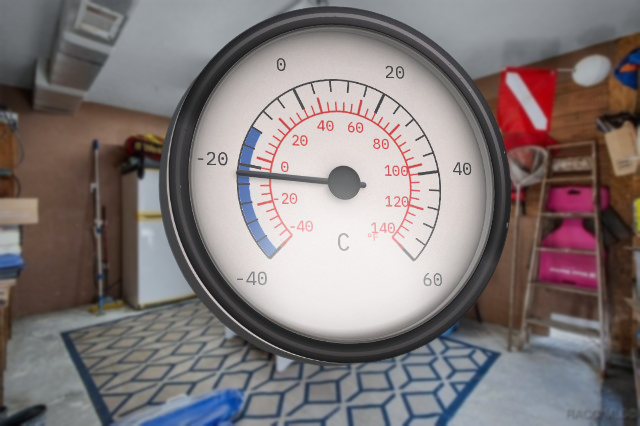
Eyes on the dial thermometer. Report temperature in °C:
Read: -22 °C
